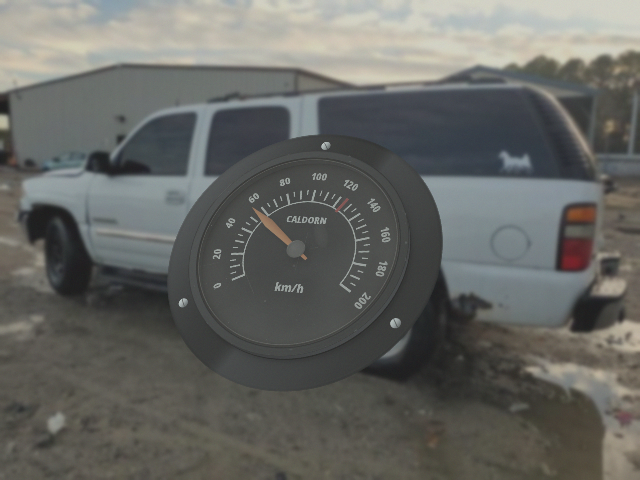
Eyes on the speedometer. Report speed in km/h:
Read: 55 km/h
